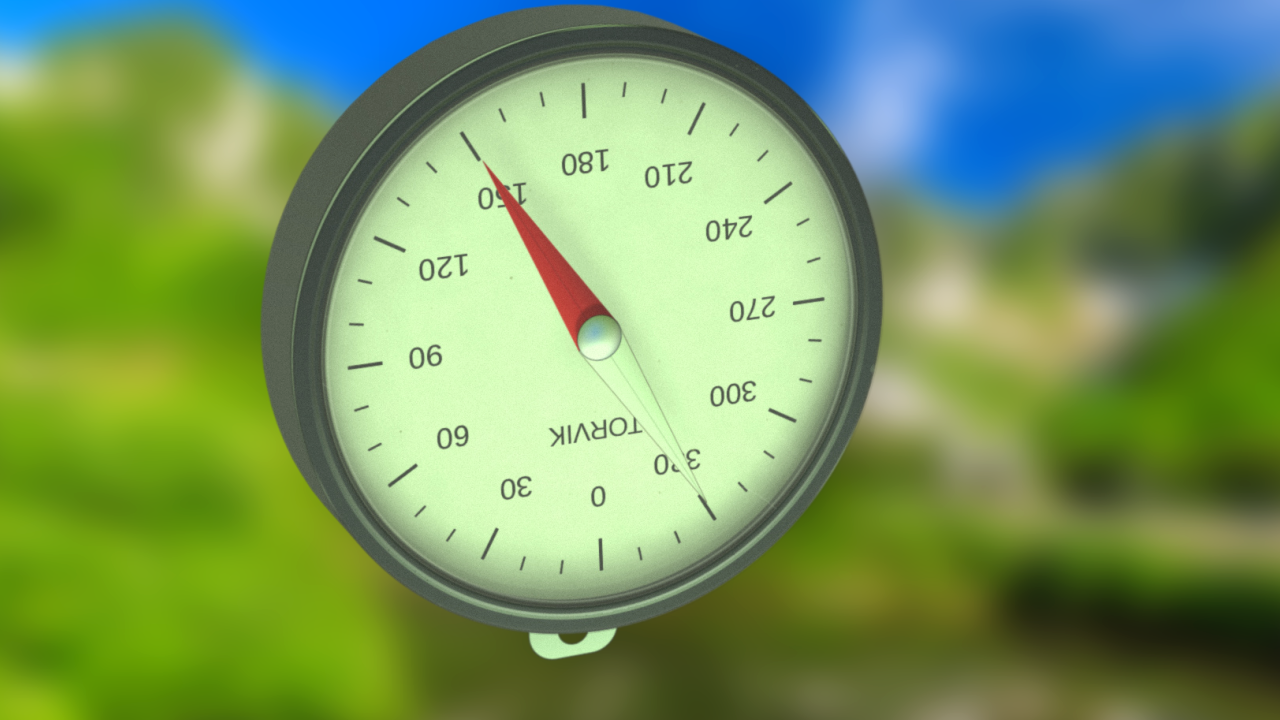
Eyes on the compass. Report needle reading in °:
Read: 150 °
